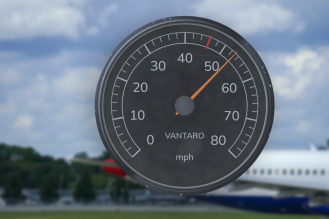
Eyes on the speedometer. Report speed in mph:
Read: 53 mph
